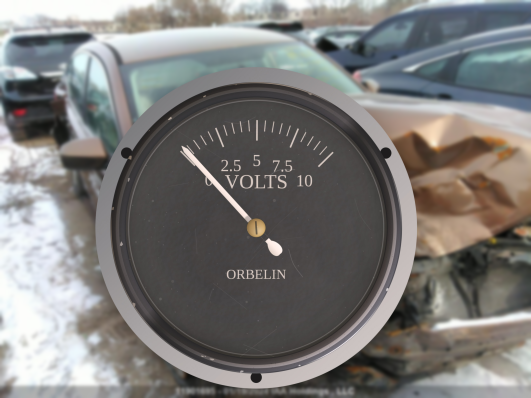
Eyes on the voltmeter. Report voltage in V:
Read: 0.25 V
